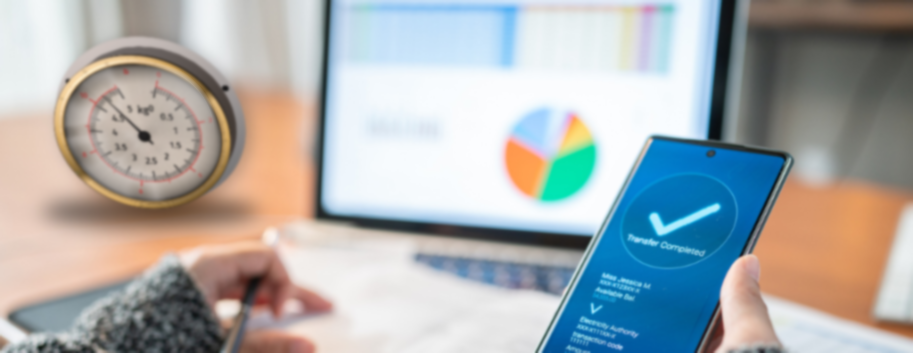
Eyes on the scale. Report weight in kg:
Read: 4.75 kg
